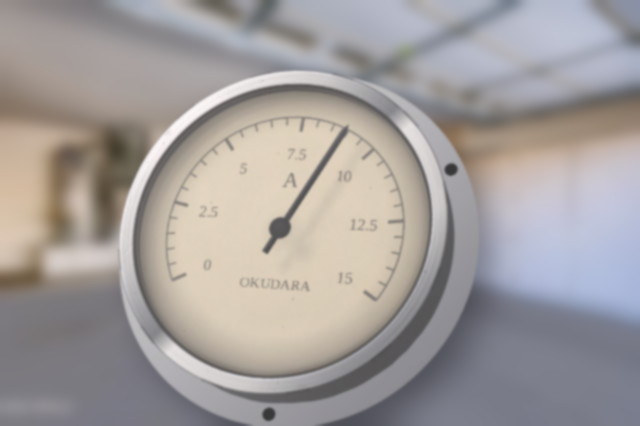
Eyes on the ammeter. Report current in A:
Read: 9 A
